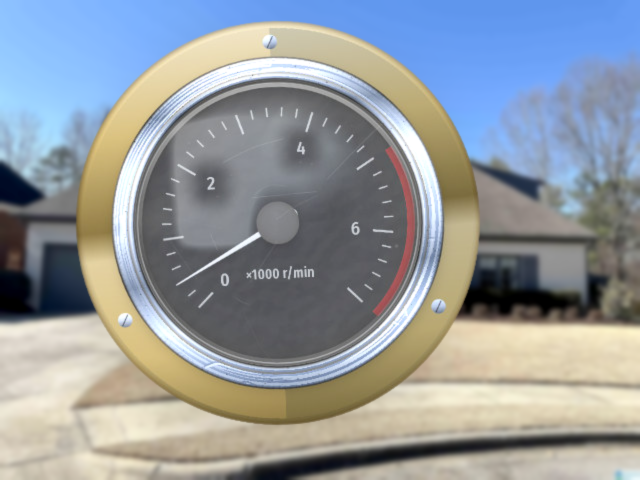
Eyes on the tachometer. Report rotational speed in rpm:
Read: 400 rpm
